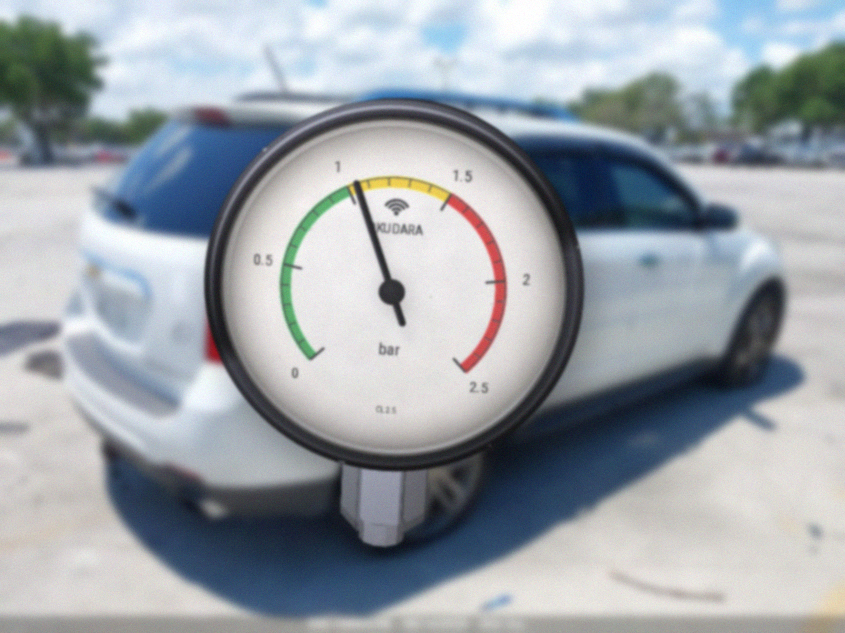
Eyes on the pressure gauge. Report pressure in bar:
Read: 1.05 bar
